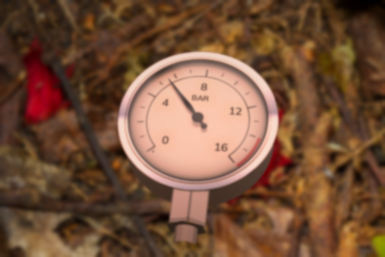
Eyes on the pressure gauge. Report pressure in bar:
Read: 5.5 bar
